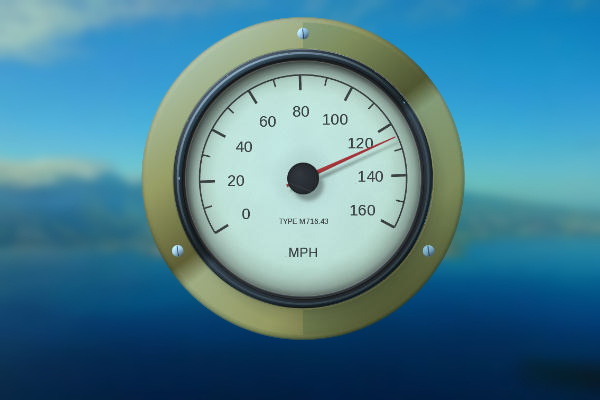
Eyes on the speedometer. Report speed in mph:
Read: 125 mph
